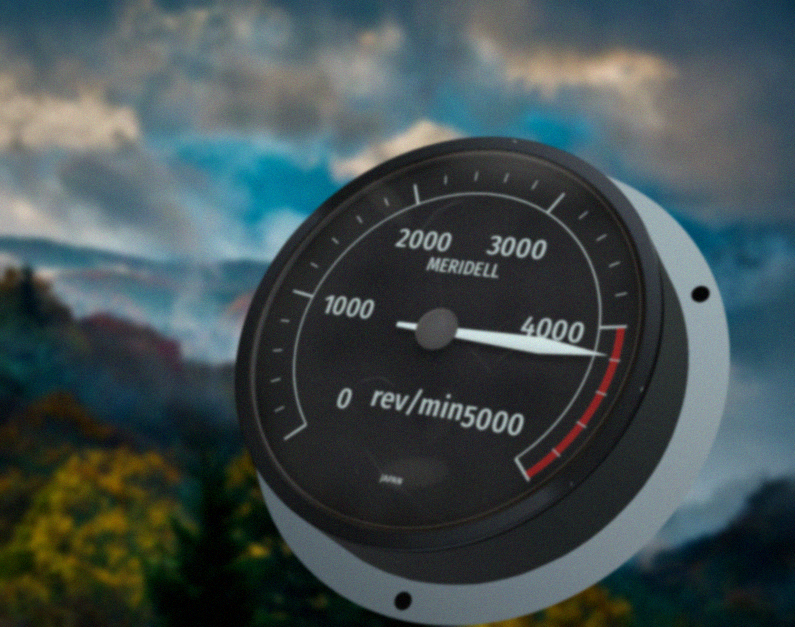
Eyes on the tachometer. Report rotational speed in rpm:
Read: 4200 rpm
